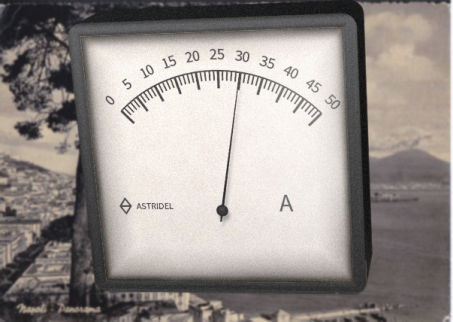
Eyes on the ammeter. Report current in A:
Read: 30 A
